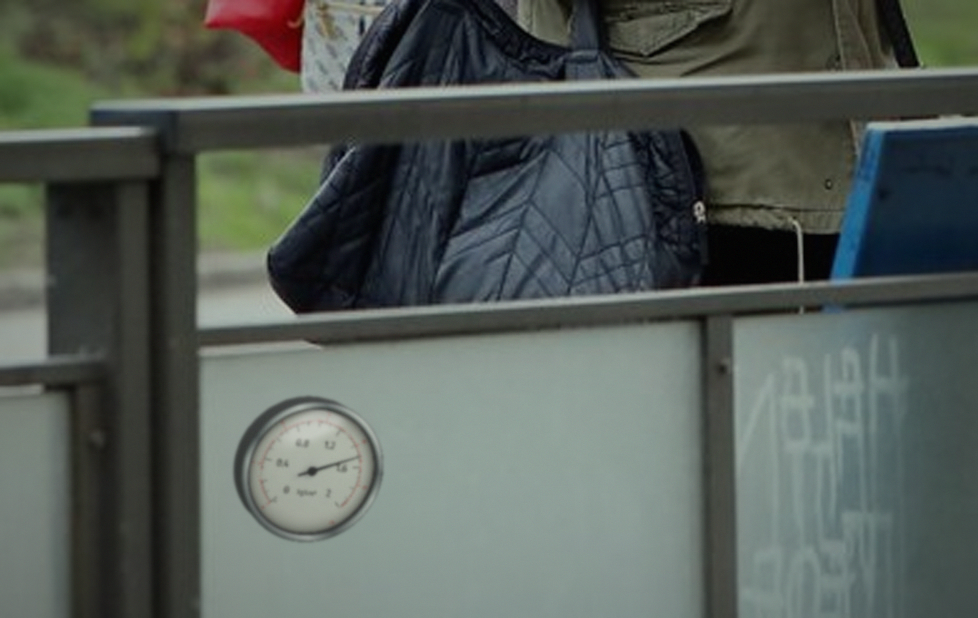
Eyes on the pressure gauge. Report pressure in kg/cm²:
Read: 1.5 kg/cm²
